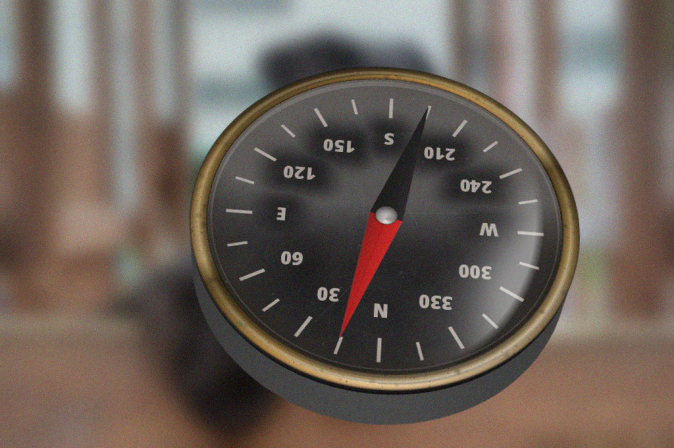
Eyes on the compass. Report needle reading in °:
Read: 15 °
